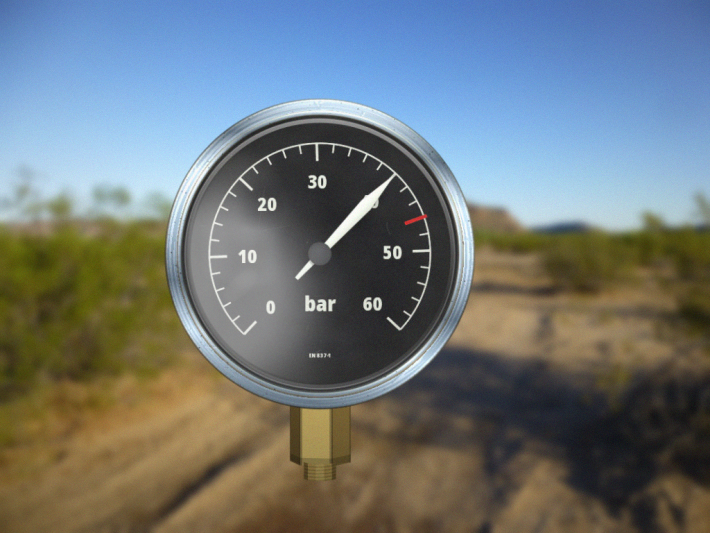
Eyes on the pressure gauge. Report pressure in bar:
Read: 40 bar
